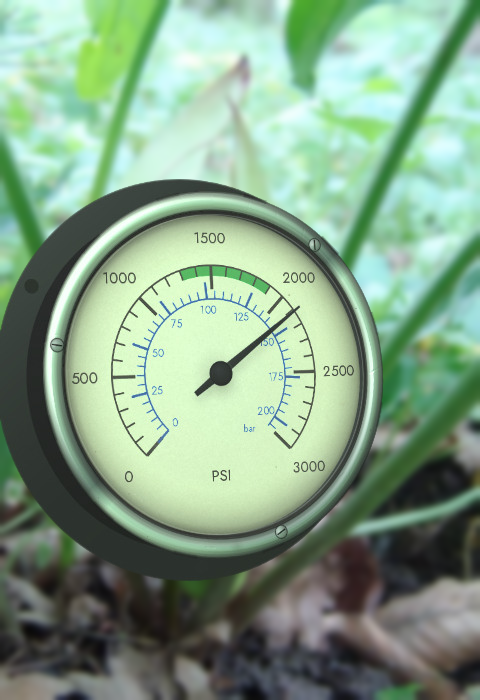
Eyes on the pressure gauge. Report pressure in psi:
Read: 2100 psi
